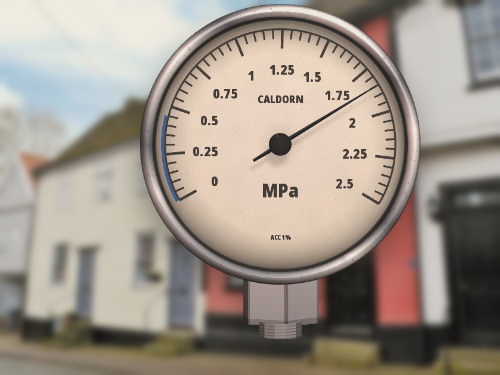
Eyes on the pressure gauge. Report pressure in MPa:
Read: 1.85 MPa
